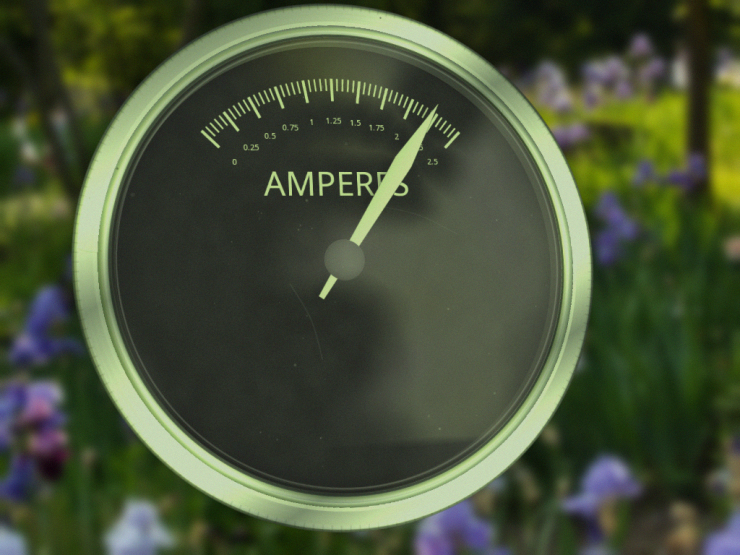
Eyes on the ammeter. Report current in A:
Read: 2.2 A
